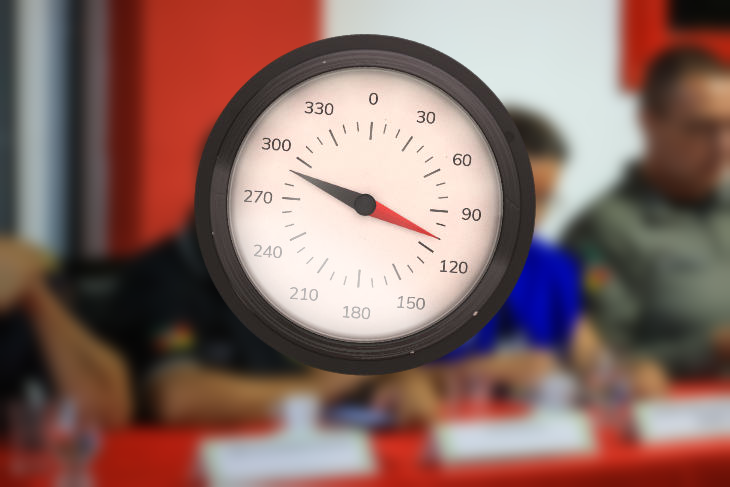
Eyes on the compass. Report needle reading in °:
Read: 110 °
